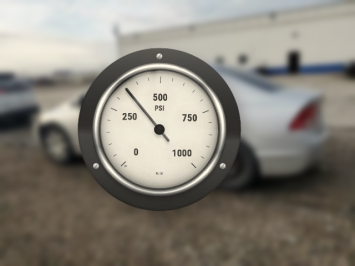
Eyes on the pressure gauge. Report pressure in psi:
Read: 350 psi
